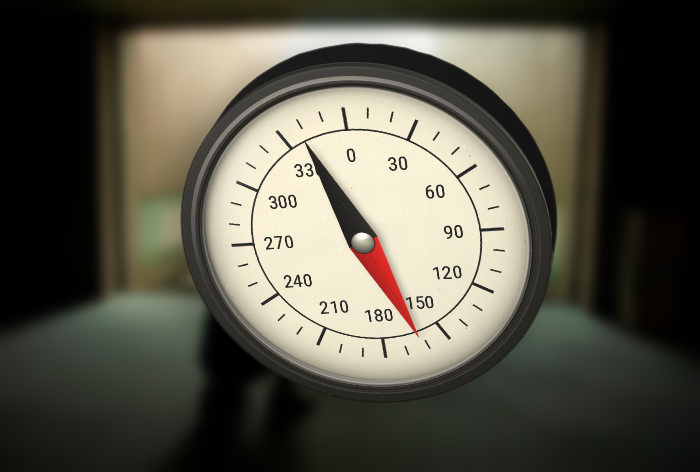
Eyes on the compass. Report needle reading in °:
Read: 160 °
